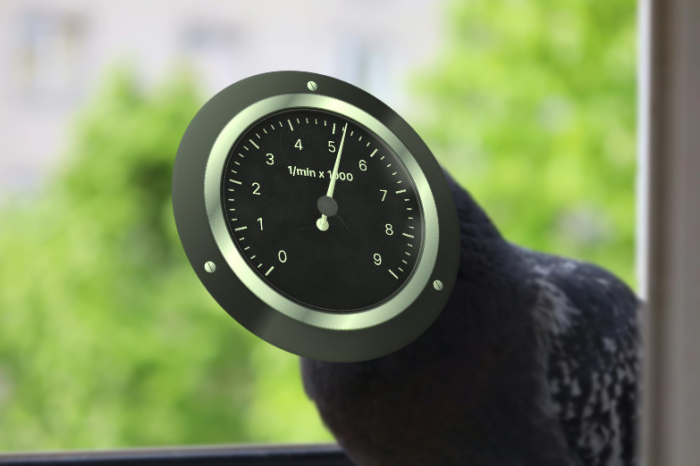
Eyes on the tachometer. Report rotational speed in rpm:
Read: 5200 rpm
